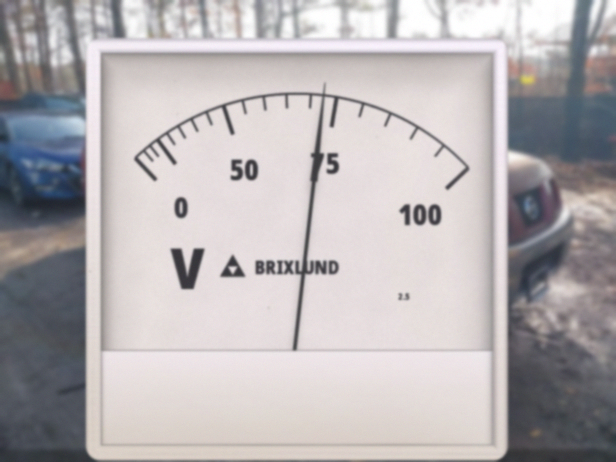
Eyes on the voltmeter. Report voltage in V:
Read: 72.5 V
